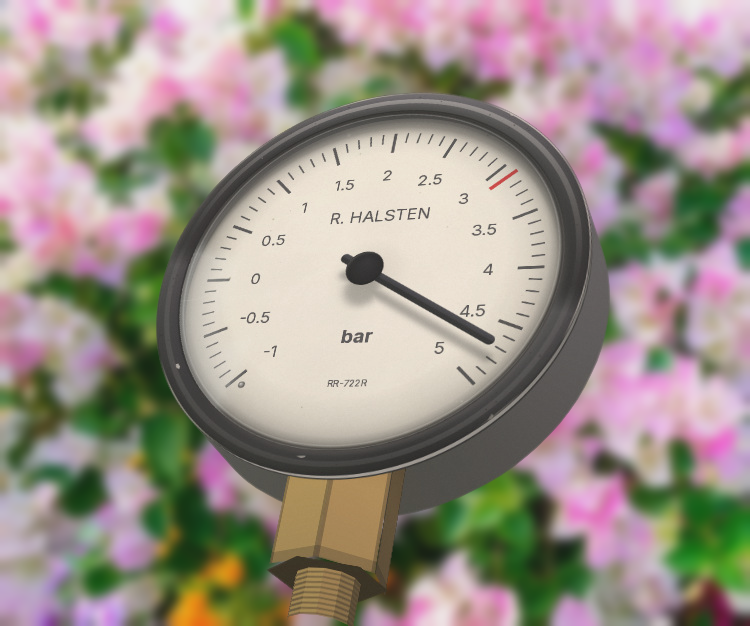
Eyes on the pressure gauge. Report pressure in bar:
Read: 4.7 bar
